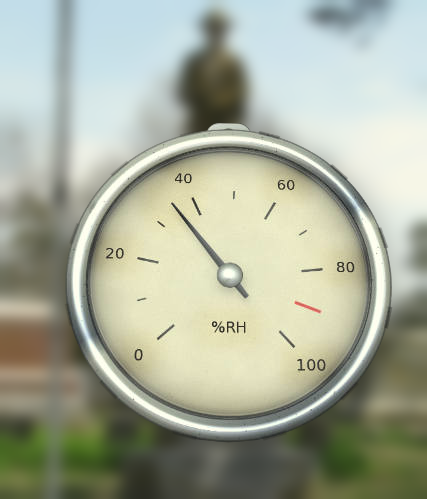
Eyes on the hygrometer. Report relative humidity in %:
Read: 35 %
